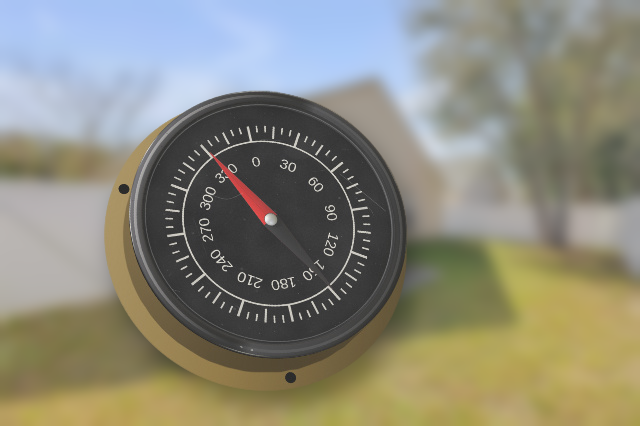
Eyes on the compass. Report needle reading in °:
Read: 330 °
